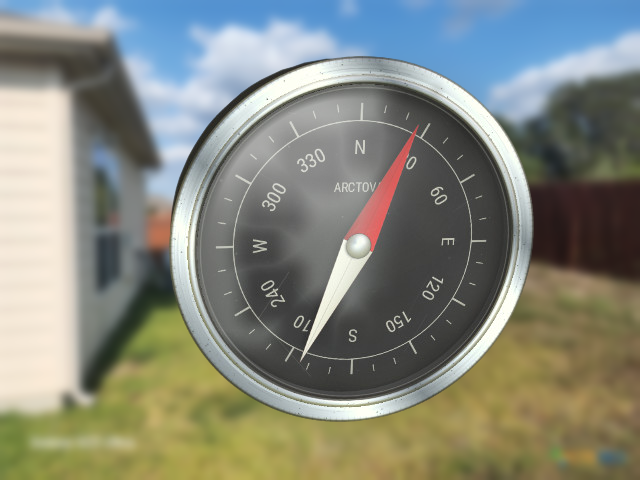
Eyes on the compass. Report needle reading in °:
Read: 25 °
